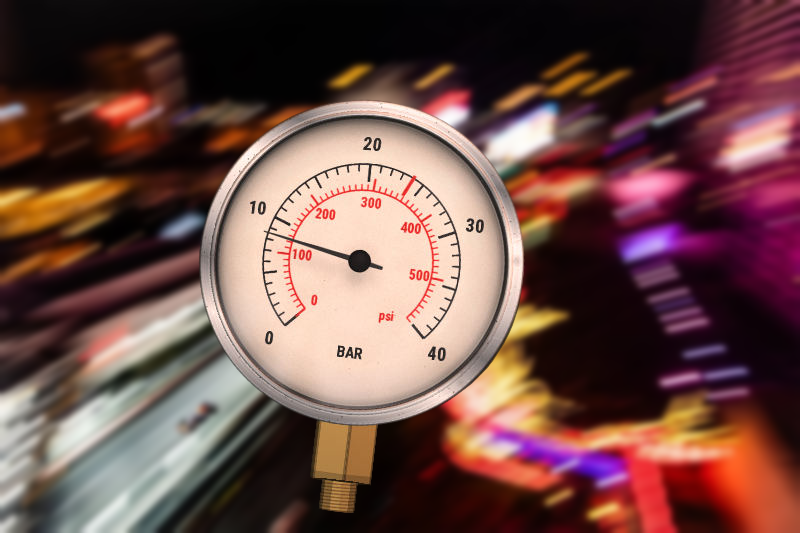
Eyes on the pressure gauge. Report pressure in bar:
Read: 8.5 bar
